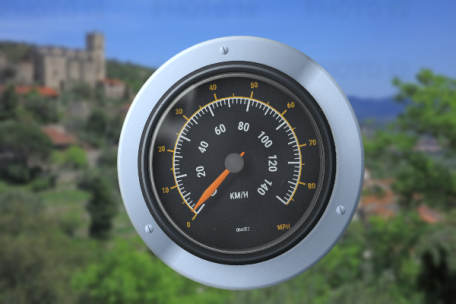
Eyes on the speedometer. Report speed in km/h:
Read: 2 km/h
